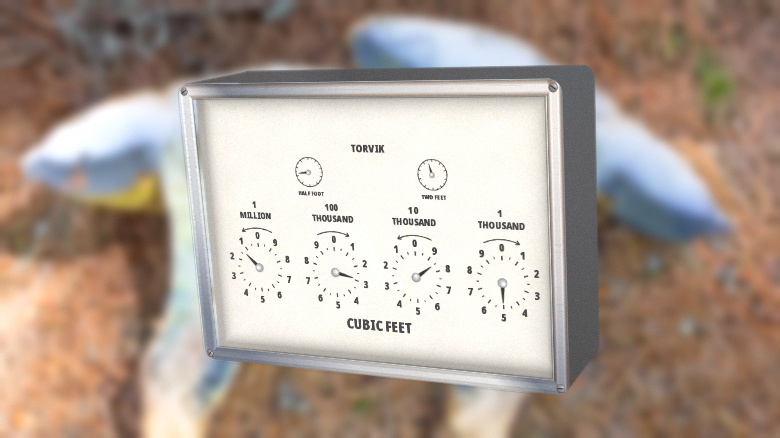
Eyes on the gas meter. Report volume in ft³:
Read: 128500 ft³
